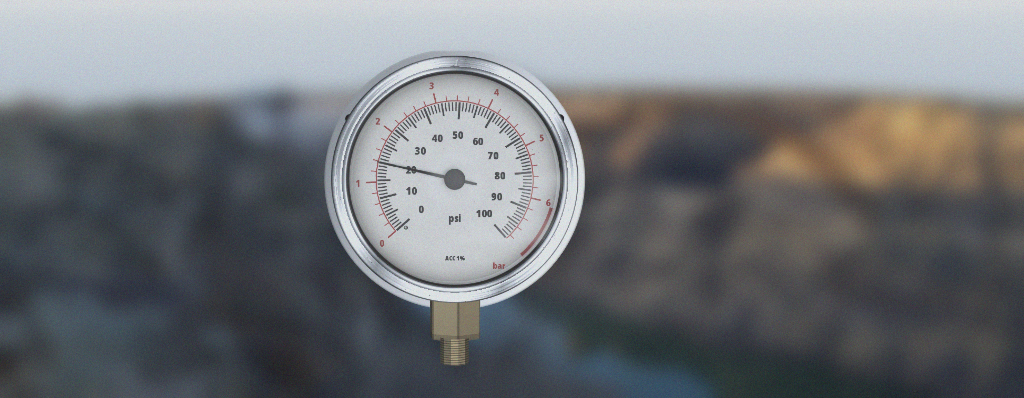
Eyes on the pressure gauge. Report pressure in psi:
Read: 20 psi
